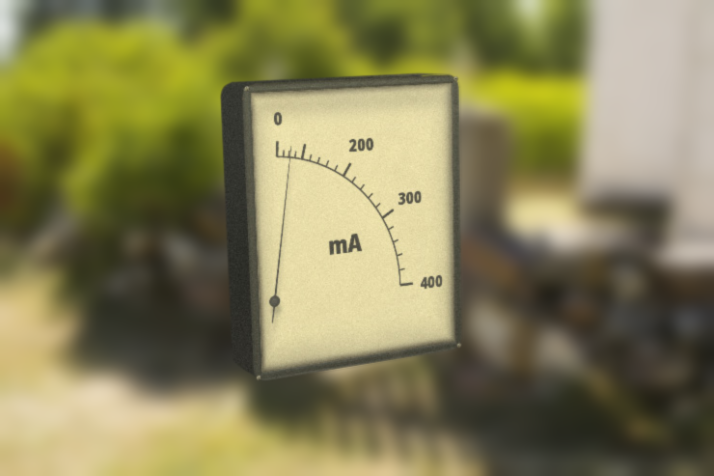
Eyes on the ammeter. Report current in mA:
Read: 60 mA
